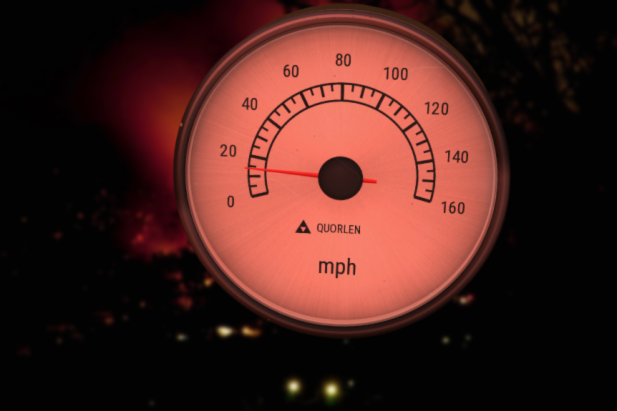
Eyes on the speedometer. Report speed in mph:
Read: 15 mph
